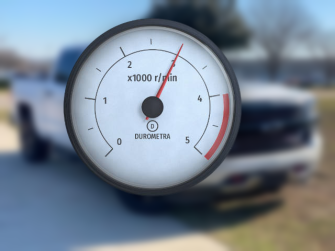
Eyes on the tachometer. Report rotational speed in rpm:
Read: 3000 rpm
